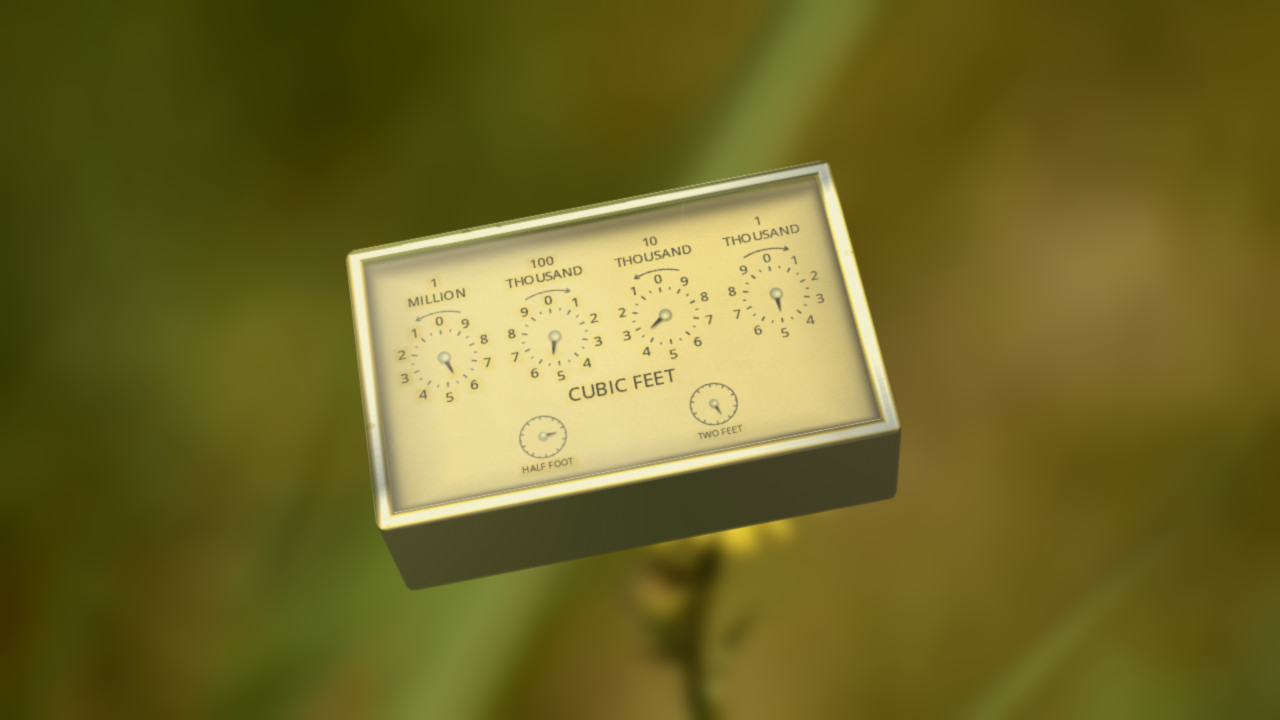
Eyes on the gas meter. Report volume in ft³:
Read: 553500 ft³
